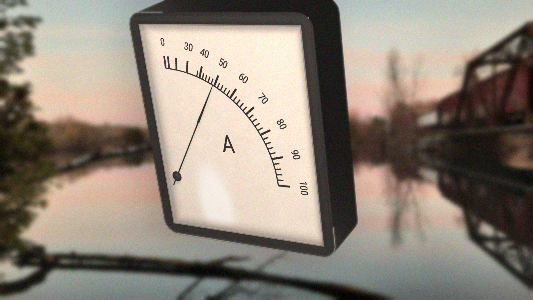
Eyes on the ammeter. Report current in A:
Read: 50 A
